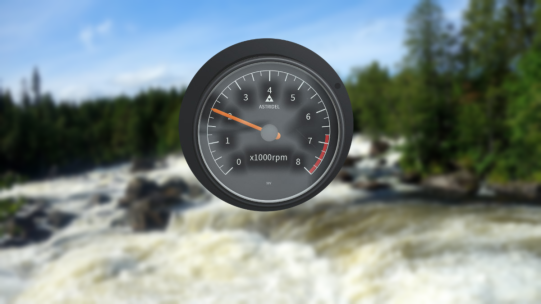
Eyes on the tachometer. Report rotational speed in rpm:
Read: 2000 rpm
